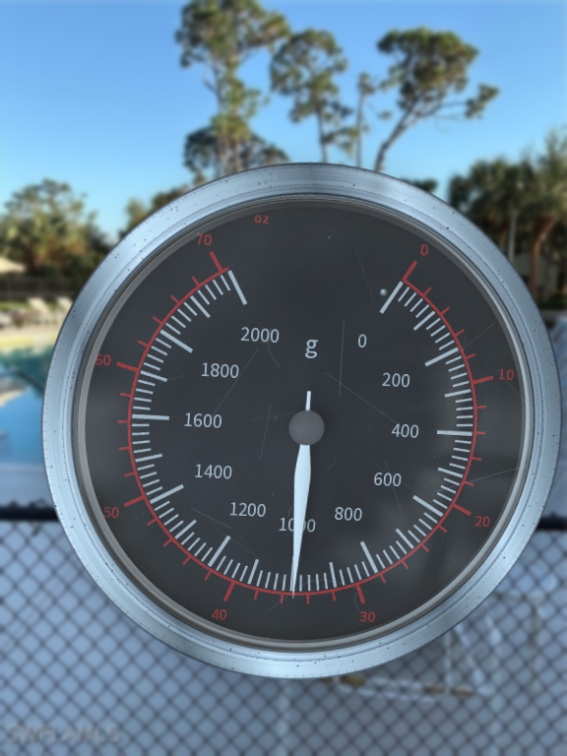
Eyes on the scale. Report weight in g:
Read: 1000 g
